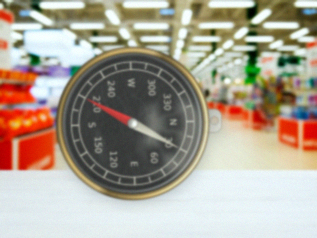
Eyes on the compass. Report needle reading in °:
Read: 210 °
